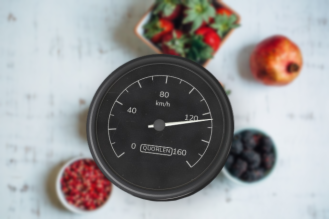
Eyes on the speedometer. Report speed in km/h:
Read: 125 km/h
